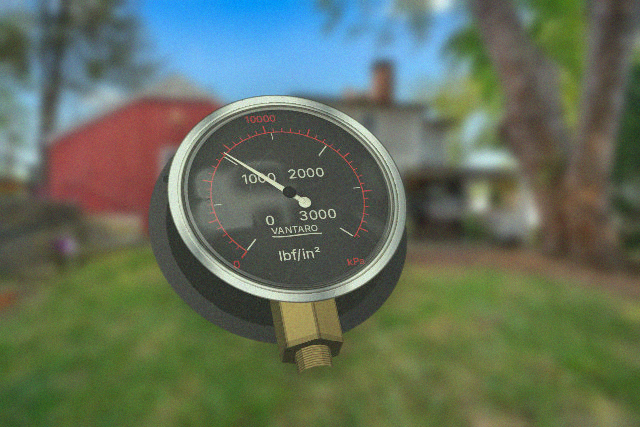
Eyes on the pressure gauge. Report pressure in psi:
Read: 1000 psi
